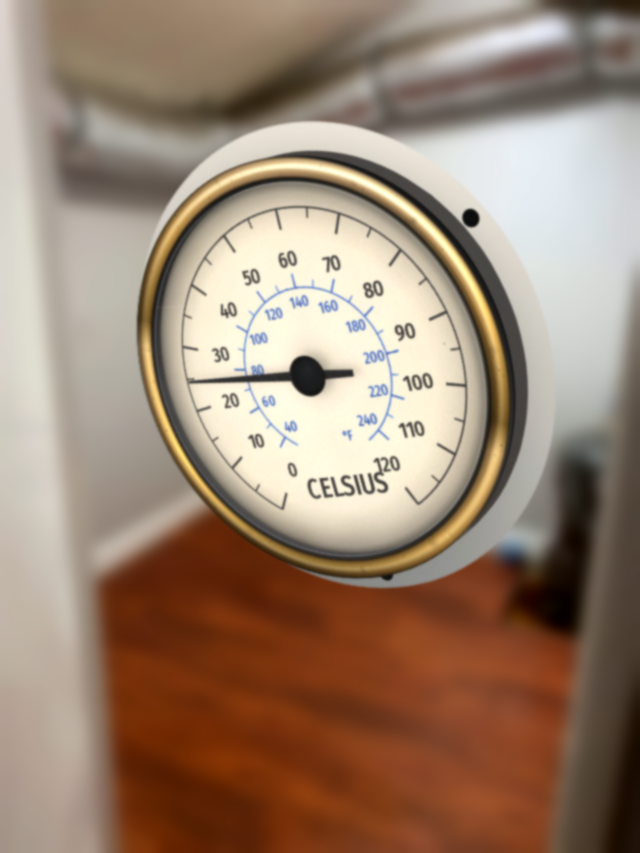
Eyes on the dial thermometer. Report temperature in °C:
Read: 25 °C
